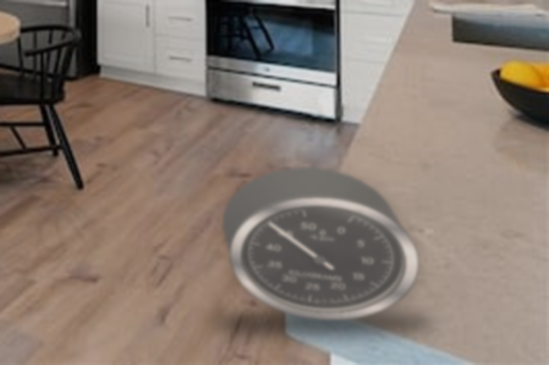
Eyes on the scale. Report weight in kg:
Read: 45 kg
